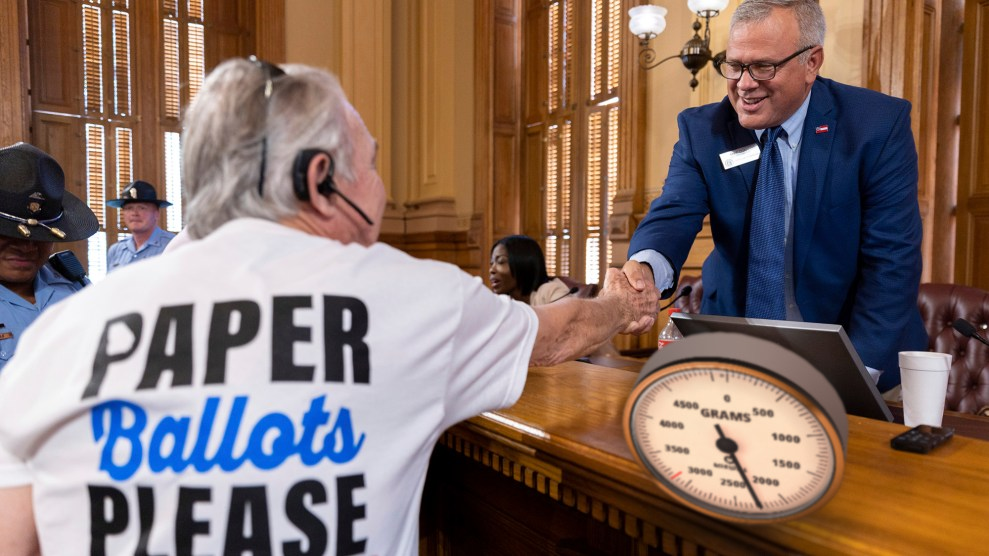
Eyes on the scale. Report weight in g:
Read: 2250 g
